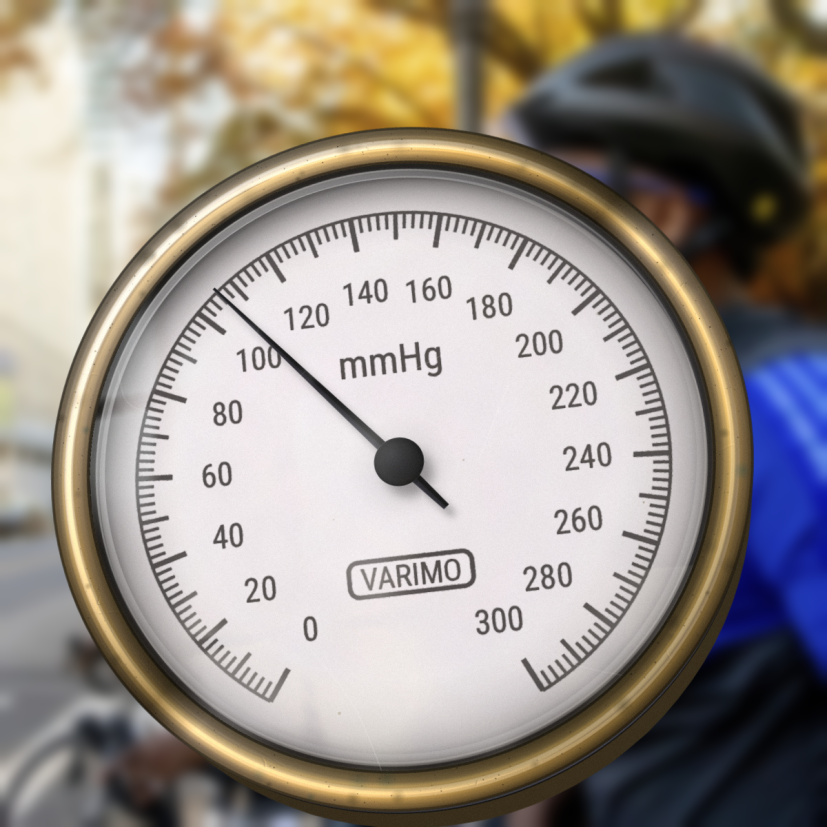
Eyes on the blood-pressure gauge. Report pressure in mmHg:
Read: 106 mmHg
